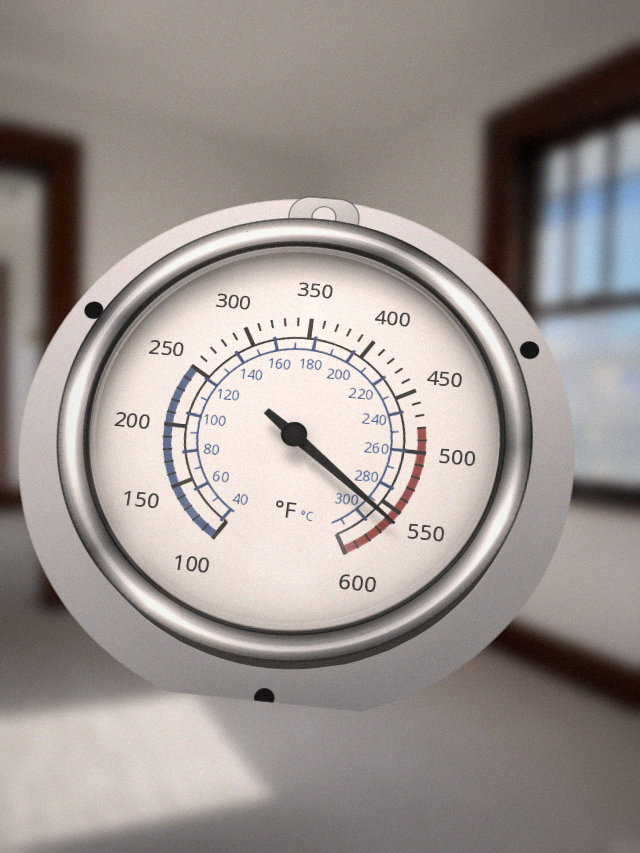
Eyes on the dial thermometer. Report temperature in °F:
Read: 560 °F
